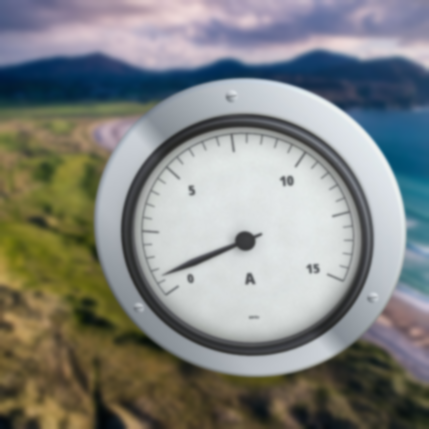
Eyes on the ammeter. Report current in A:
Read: 0.75 A
